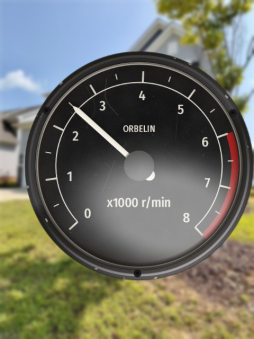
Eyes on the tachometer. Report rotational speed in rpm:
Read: 2500 rpm
